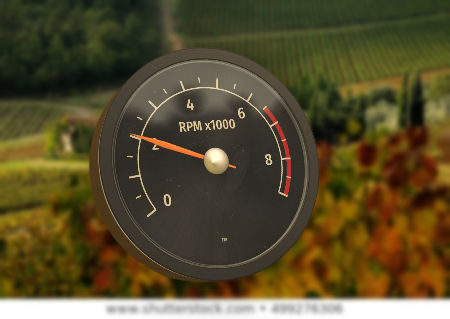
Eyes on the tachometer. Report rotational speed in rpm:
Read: 2000 rpm
